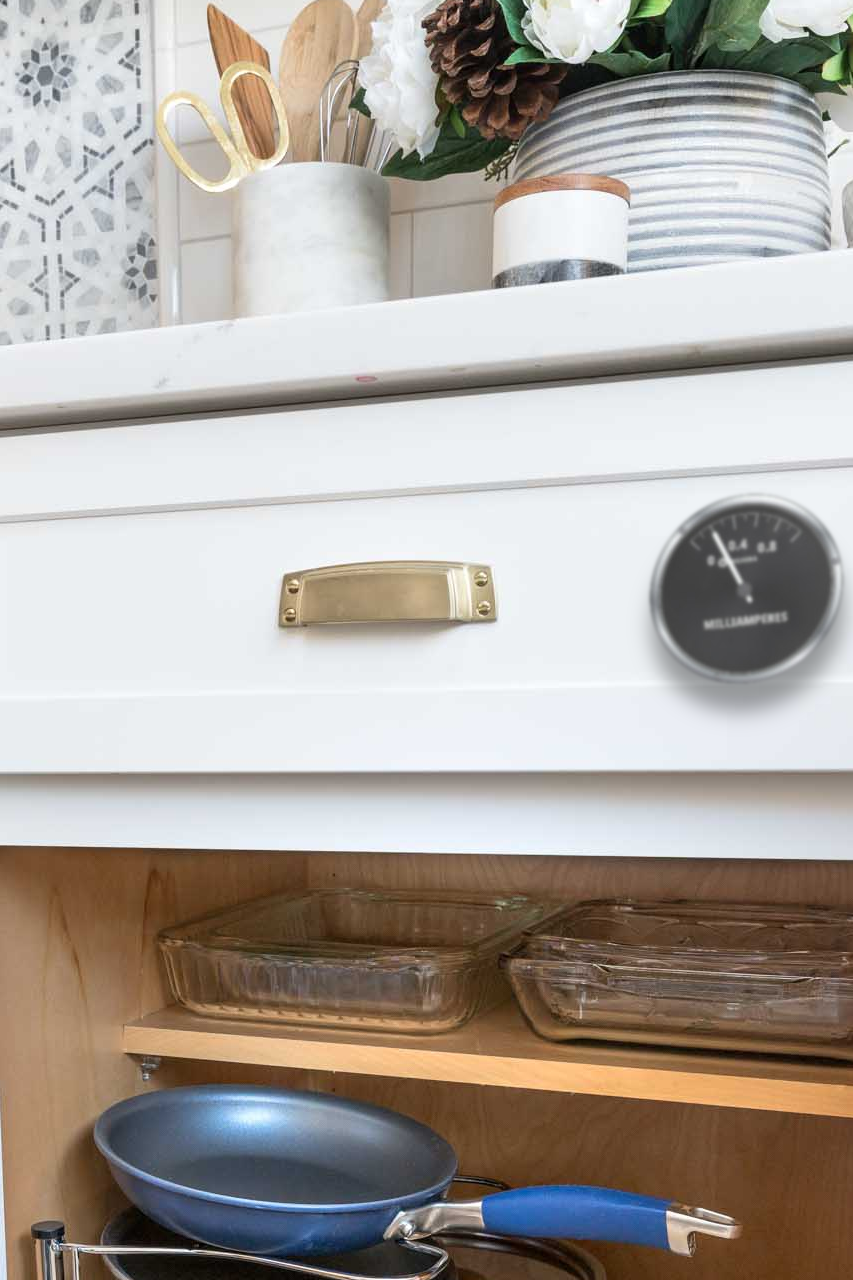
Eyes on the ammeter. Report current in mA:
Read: 0.2 mA
